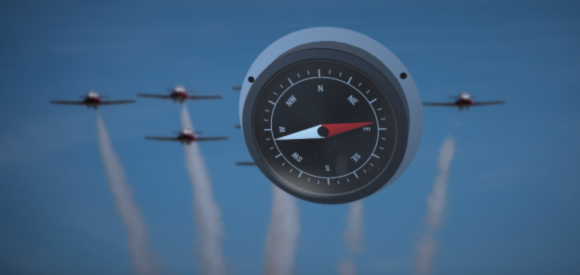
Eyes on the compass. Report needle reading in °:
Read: 80 °
